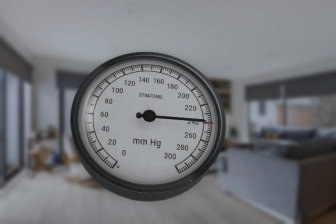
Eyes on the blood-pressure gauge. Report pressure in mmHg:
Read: 240 mmHg
